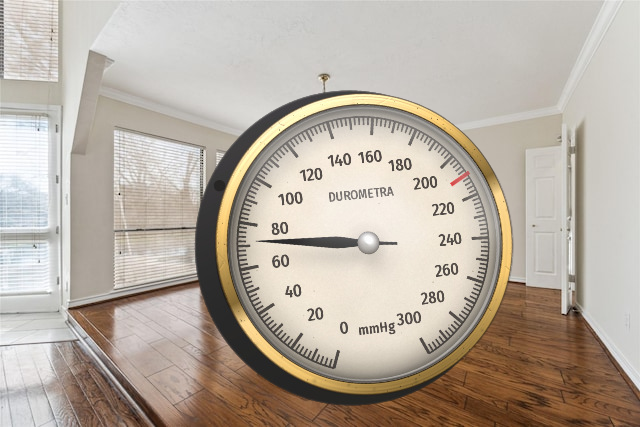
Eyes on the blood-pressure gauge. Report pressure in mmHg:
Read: 72 mmHg
